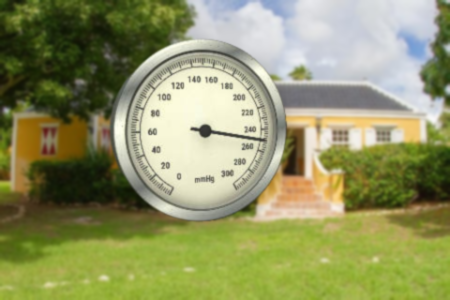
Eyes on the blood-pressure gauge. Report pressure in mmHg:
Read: 250 mmHg
